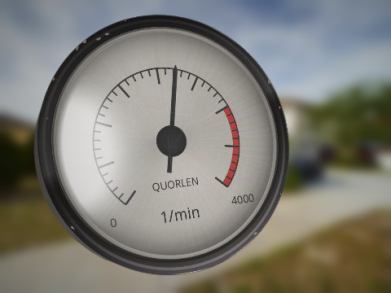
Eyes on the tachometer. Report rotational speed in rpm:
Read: 2200 rpm
